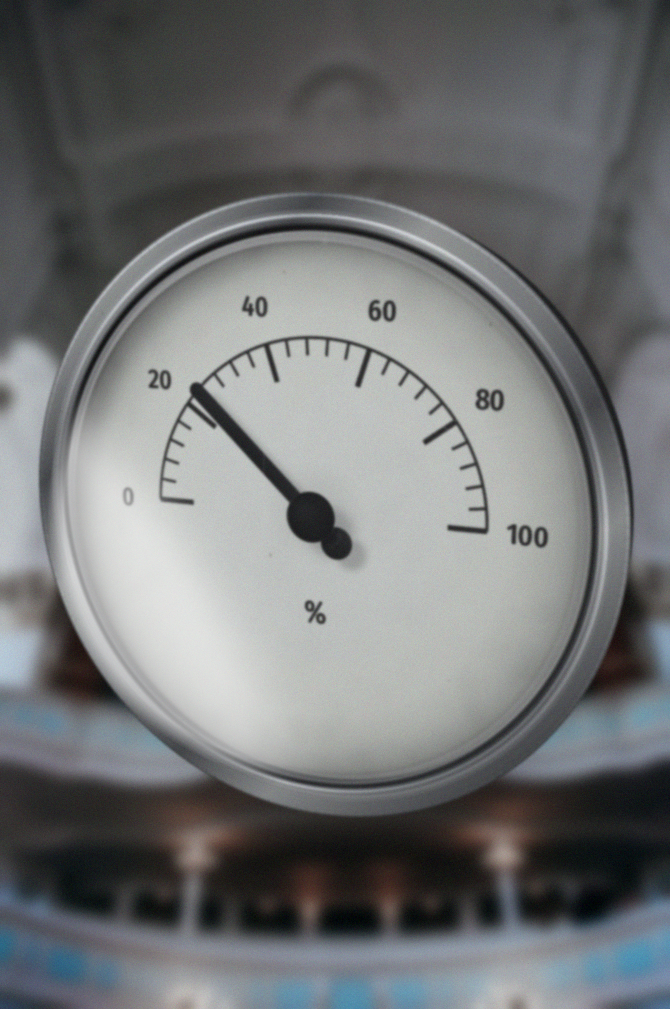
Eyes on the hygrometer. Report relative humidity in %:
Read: 24 %
